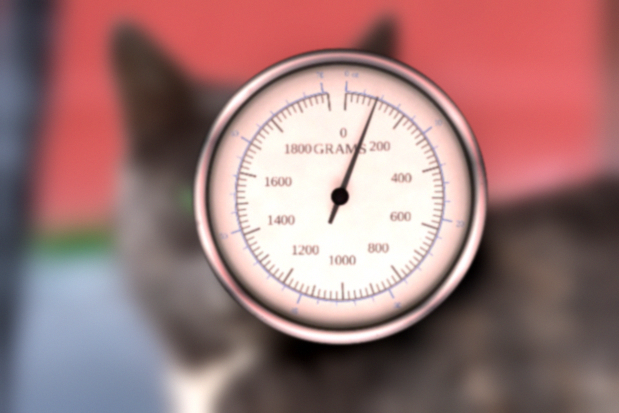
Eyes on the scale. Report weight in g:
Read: 100 g
